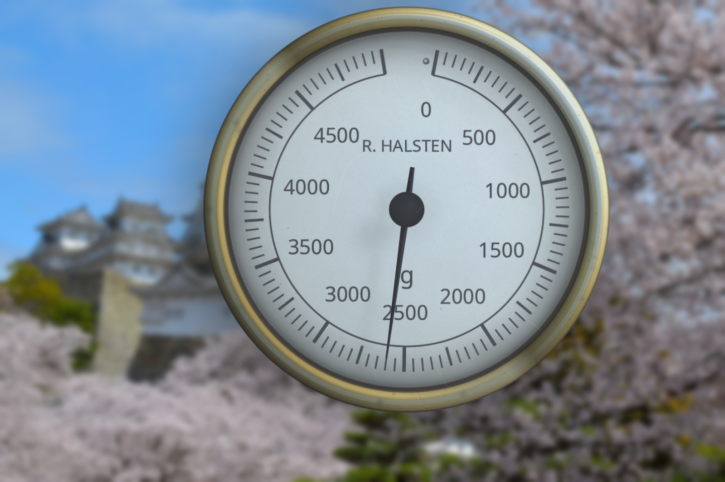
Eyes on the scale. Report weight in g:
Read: 2600 g
